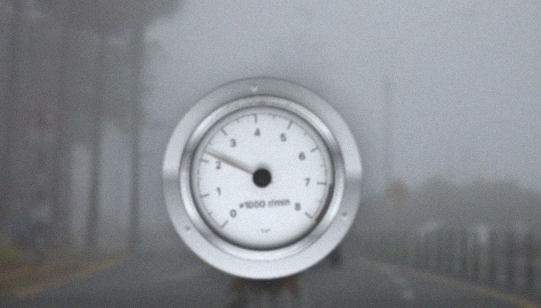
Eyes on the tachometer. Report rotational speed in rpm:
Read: 2250 rpm
